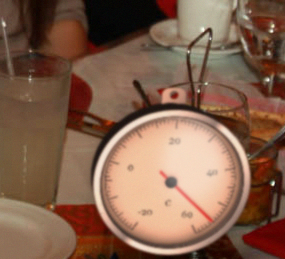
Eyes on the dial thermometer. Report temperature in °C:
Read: 55 °C
